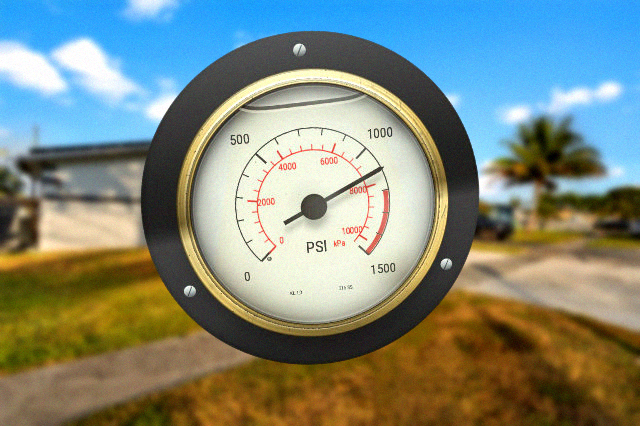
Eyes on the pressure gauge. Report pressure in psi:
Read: 1100 psi
